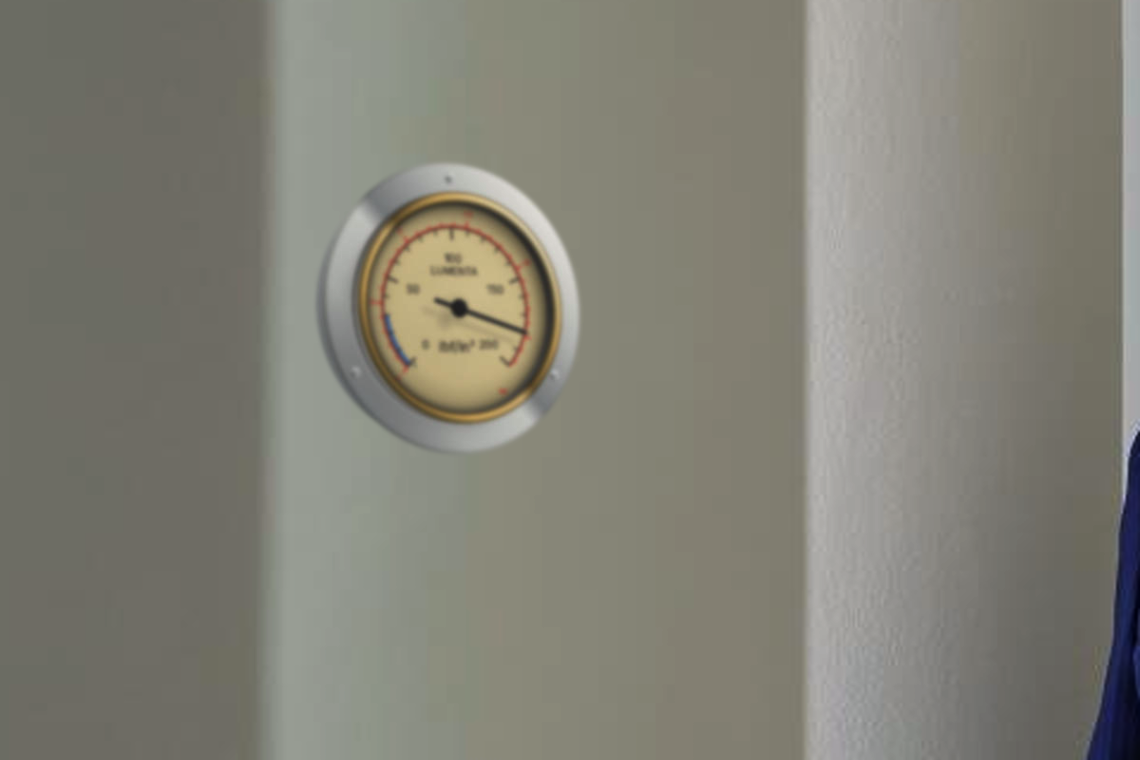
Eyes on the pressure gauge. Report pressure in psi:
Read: 180 psi
